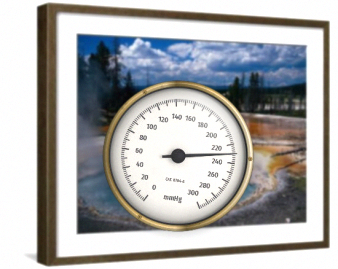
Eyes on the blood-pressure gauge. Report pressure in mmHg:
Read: 230 mmHg
